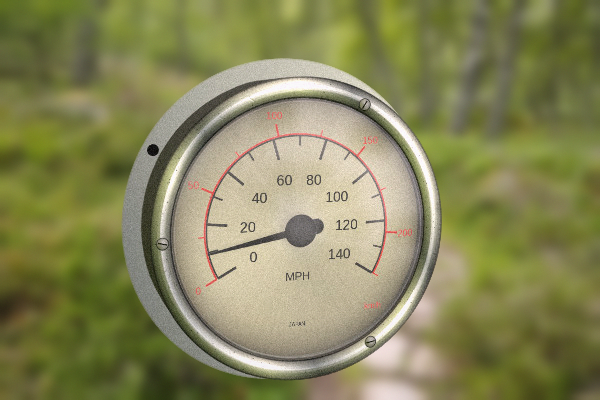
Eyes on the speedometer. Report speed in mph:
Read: 10 mph
